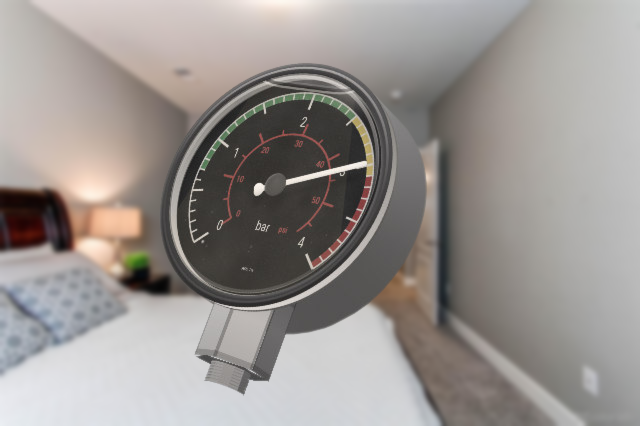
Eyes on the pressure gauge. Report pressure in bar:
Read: 3 bar
